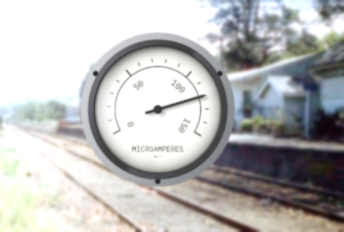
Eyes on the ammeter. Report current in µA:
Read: 120 µA
